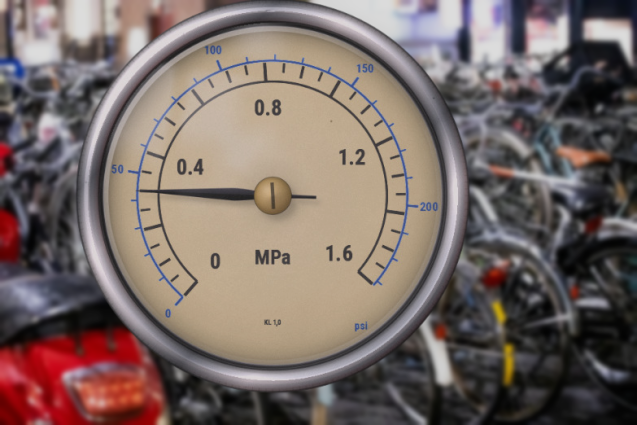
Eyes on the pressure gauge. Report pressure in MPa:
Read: 0.3 MPa
